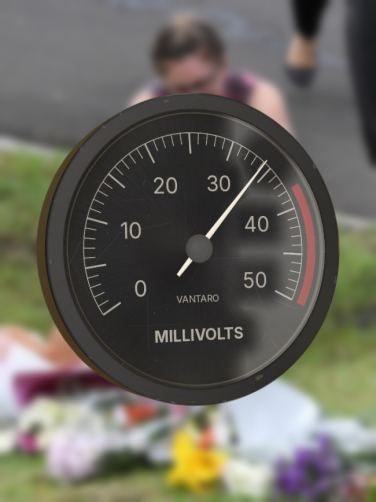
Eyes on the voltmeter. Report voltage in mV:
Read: 34 mV
